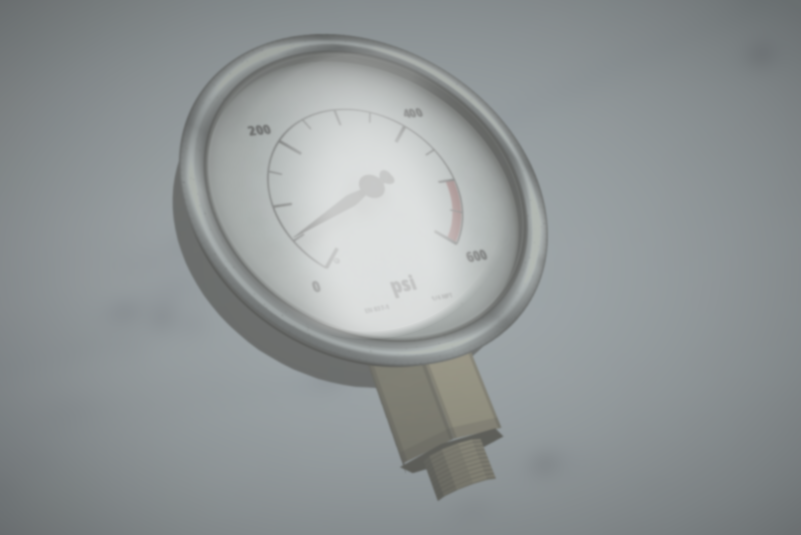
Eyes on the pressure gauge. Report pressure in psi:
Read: 50 psi
